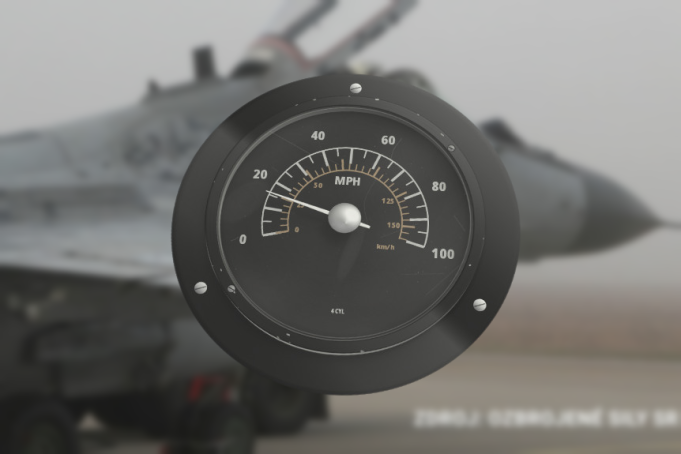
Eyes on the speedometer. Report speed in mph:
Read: 15 mph
